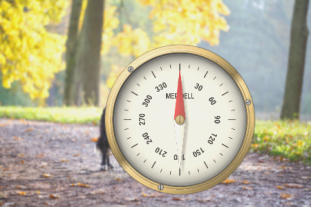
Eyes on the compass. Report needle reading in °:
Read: 0 °
